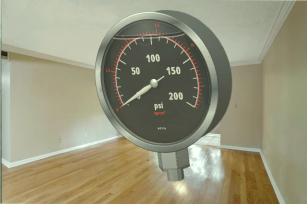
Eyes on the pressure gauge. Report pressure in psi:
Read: 0 psi
